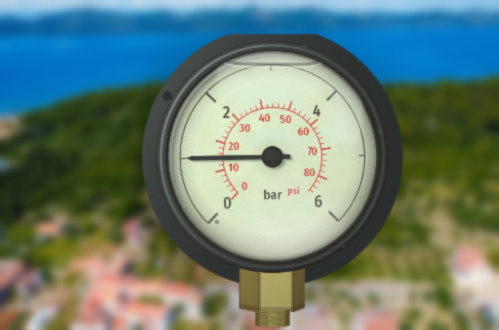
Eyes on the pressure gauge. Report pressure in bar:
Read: 1 bar
